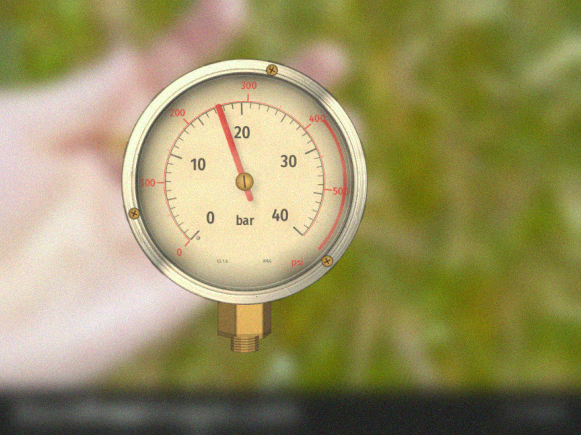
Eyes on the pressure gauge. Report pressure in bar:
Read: 17.5 bar
